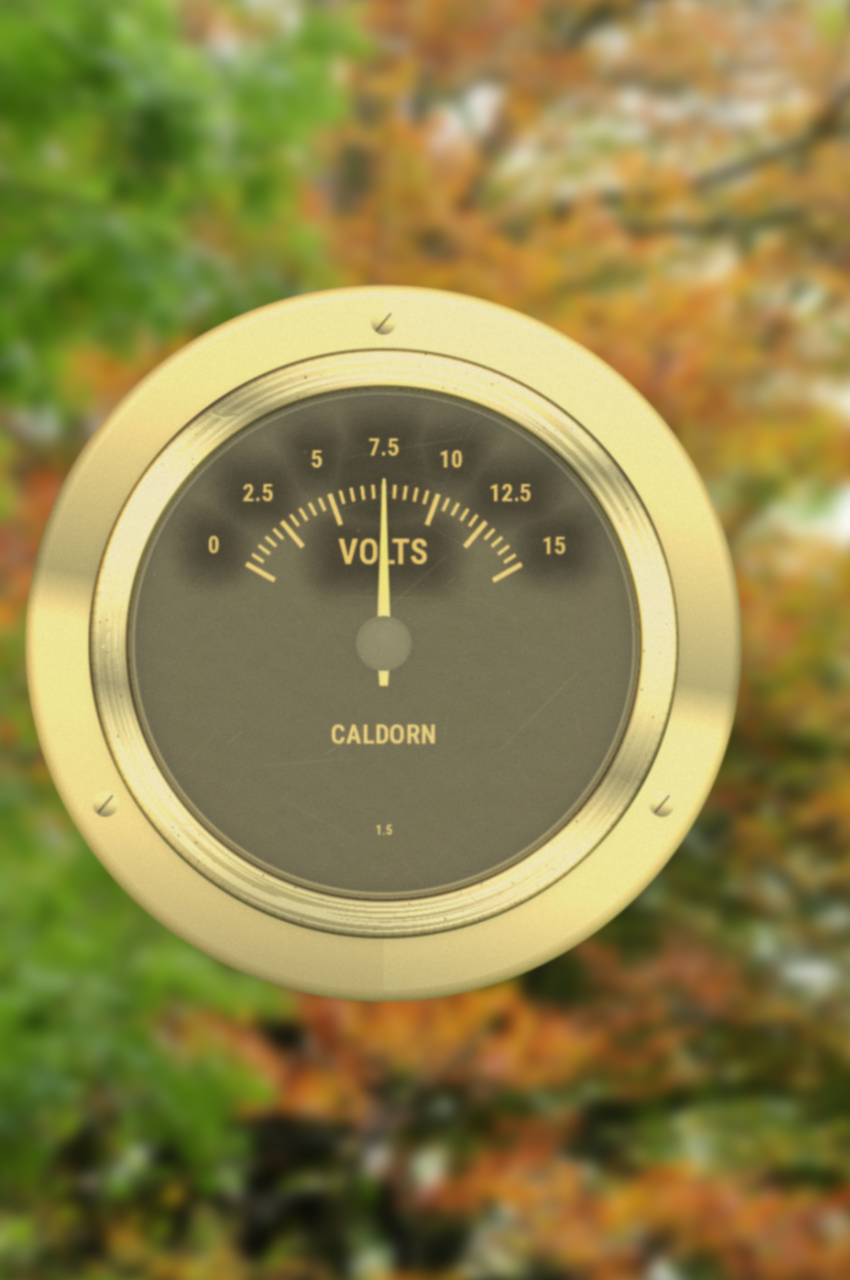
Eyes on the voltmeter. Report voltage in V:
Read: 7.5 V
